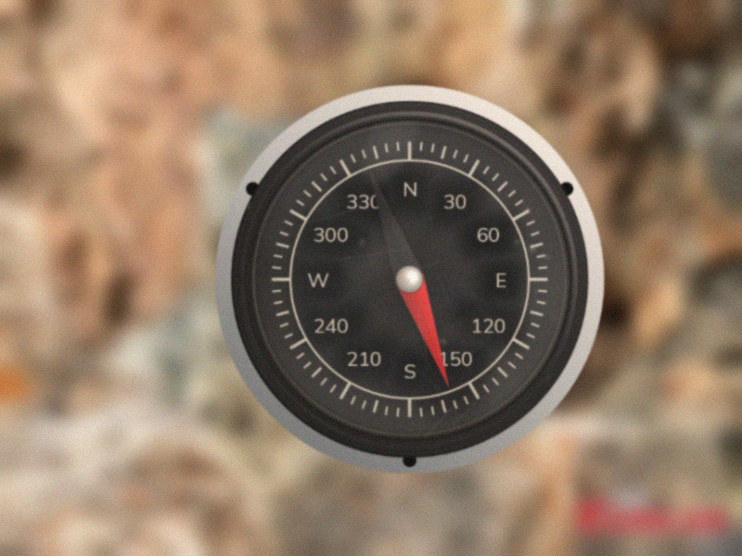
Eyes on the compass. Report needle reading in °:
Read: 160 °
